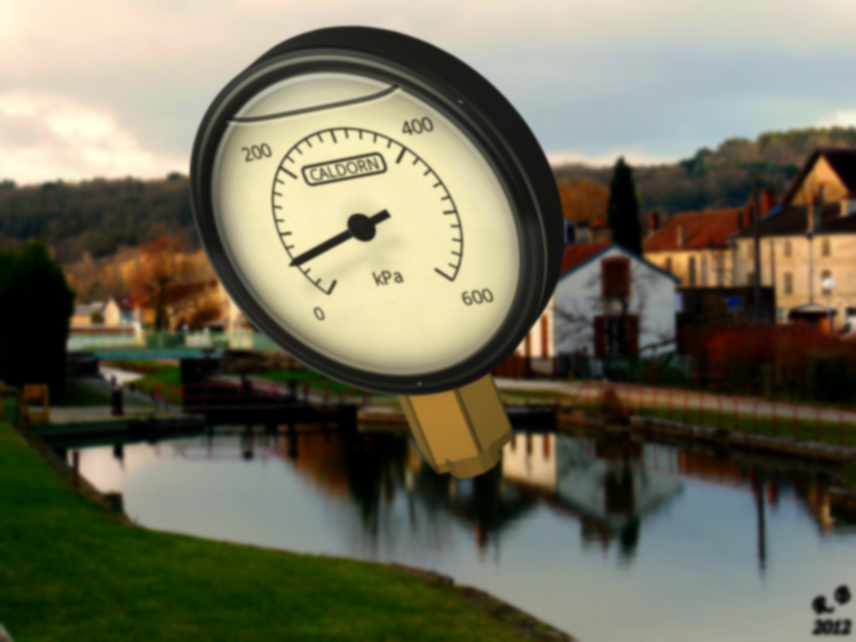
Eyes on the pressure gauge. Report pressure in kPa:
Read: 60 kPa
